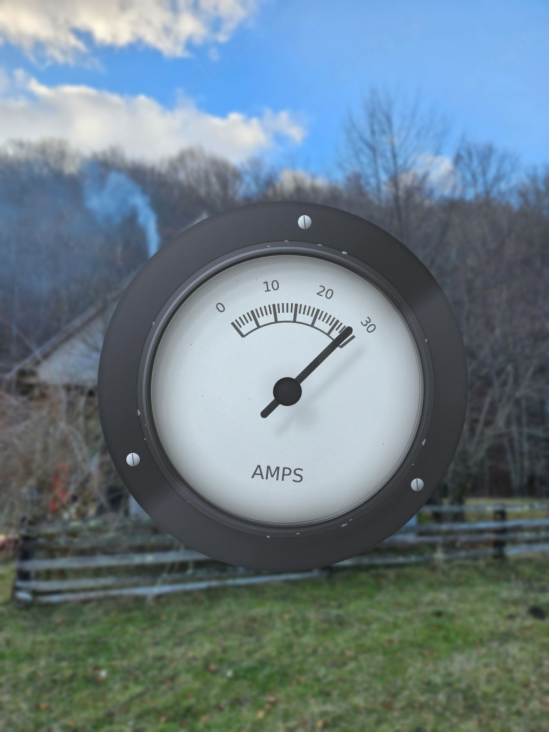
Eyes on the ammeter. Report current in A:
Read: 28 A
